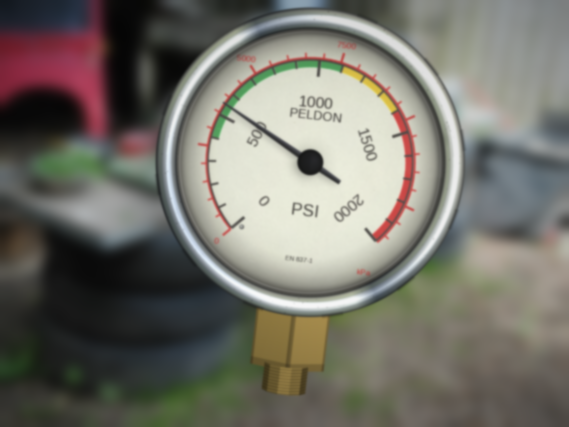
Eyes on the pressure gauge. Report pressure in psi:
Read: 550 psi
